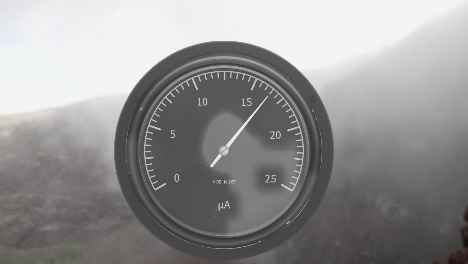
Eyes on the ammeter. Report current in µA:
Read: 16.5 µA
